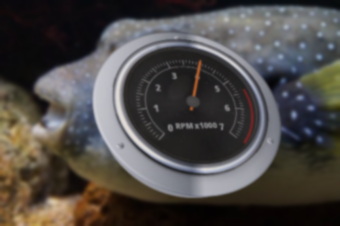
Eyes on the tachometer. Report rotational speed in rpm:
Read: 4000 rpm
